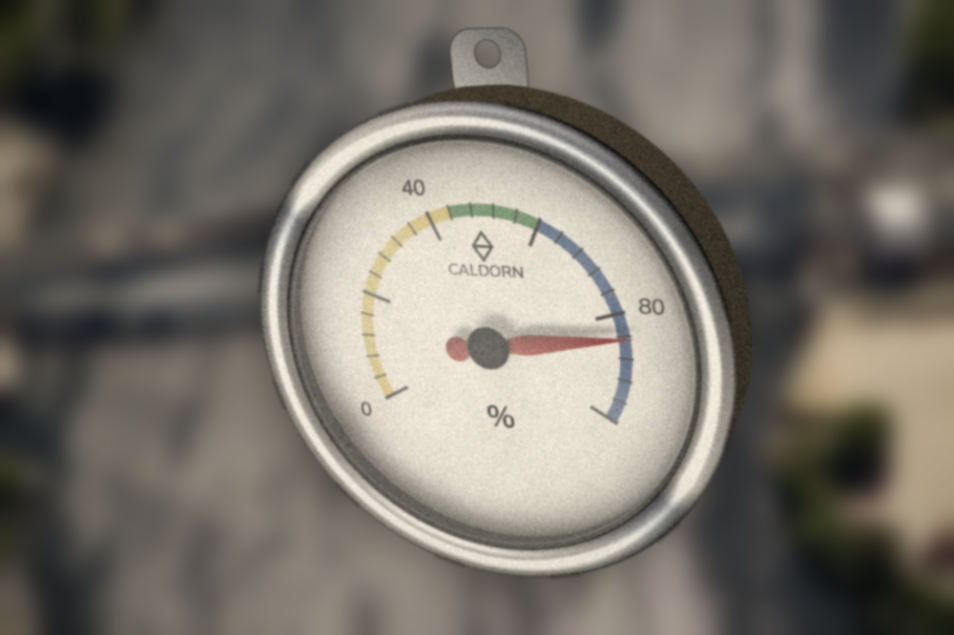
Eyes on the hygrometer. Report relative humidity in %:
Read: 84 %
